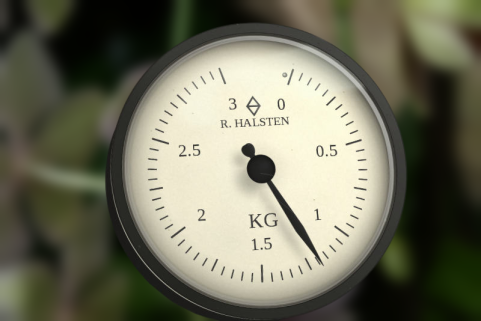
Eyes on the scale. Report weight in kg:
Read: 1.2 kg
